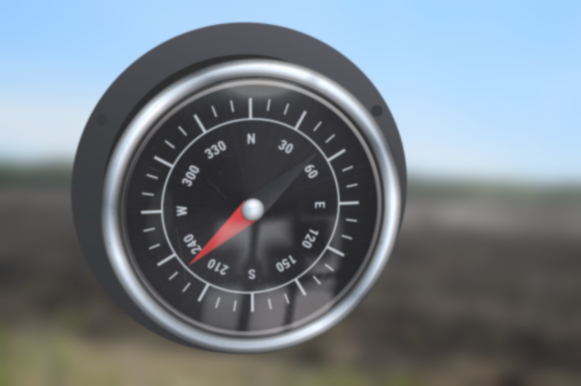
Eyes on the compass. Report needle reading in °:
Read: 230 °
